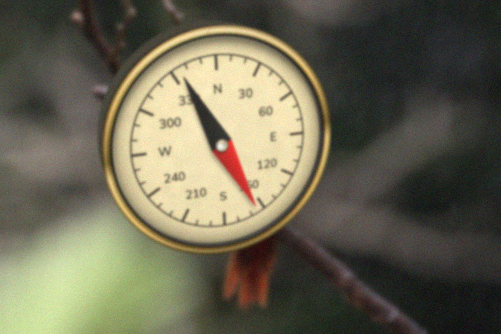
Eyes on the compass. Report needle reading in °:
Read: 155 °
